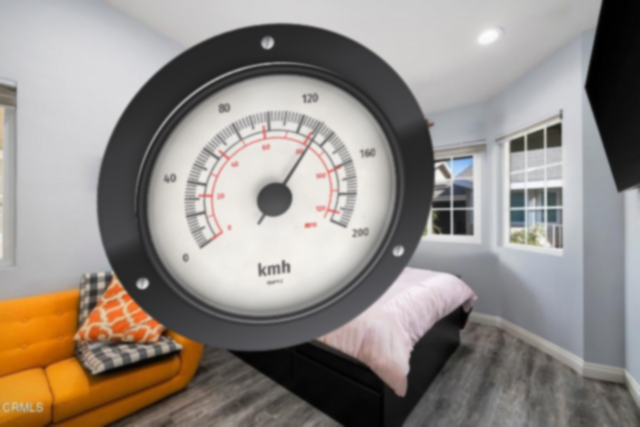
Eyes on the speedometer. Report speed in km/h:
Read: 130 km/h
